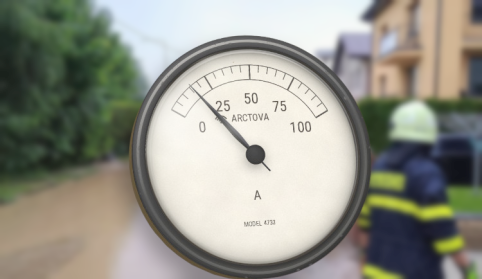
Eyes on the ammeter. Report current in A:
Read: 15 A
